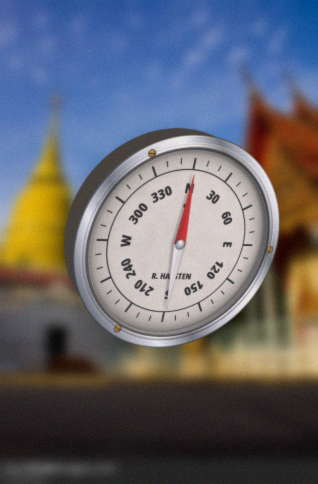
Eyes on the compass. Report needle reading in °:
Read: 0 °
